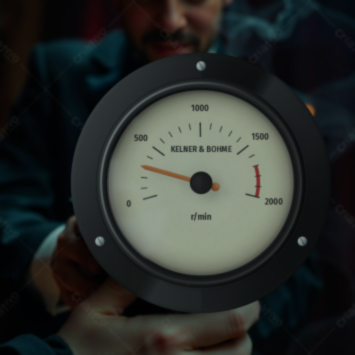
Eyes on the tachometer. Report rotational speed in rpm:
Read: 300 rpm
